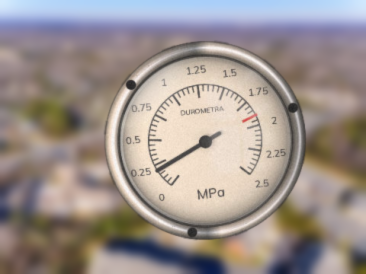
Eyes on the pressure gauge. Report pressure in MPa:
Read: 0.2 MPa
